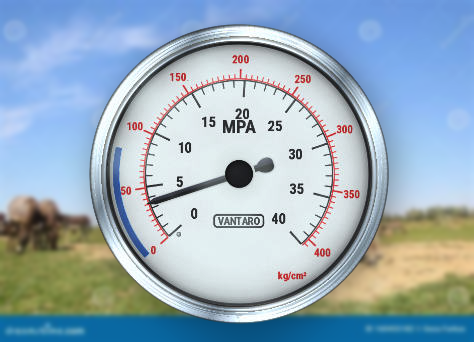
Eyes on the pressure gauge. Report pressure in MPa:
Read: 3.5 MPa
